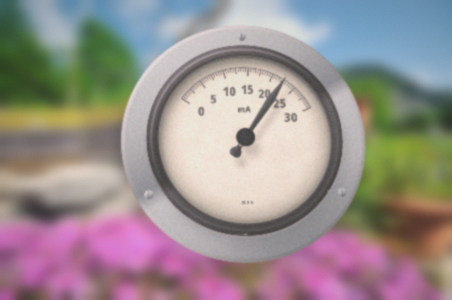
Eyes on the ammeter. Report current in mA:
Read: 22.5 mA
